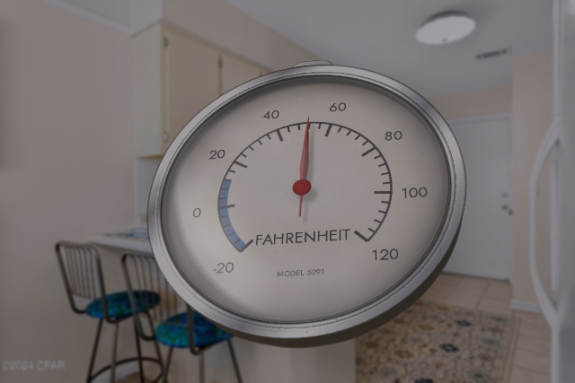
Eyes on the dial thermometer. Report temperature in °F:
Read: 52 °F
